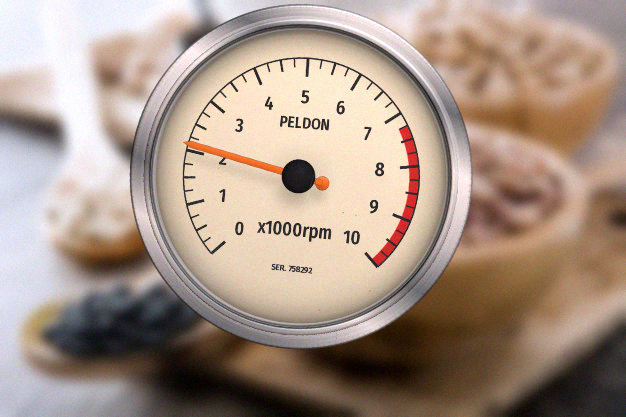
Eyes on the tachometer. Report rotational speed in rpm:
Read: 2125 rpm
